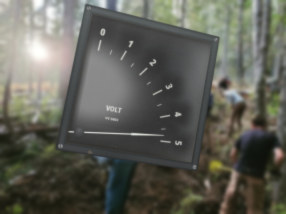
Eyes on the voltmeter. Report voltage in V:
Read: 4.75 V
